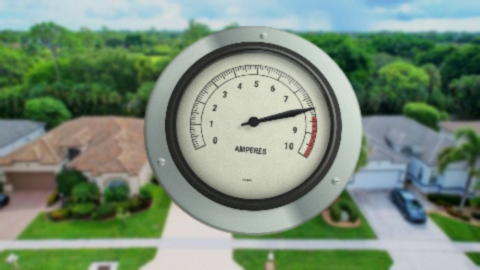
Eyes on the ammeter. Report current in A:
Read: 8 A
